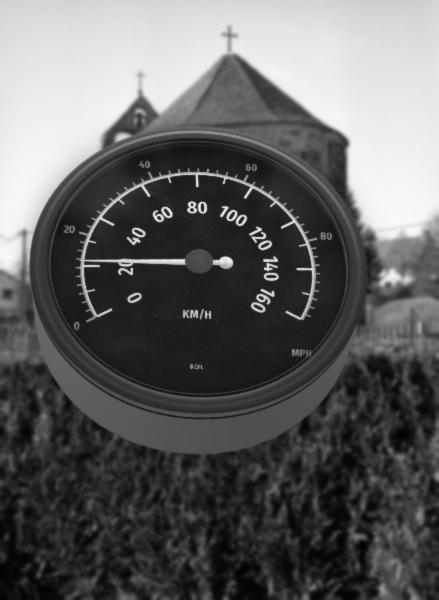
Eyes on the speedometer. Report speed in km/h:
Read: 20 km/h
